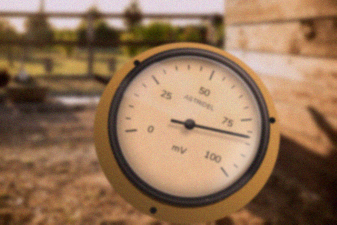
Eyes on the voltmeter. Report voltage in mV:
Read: 82.5 mV
